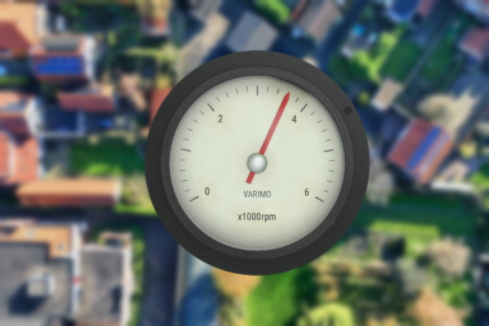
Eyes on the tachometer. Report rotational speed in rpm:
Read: 3600 rpm
